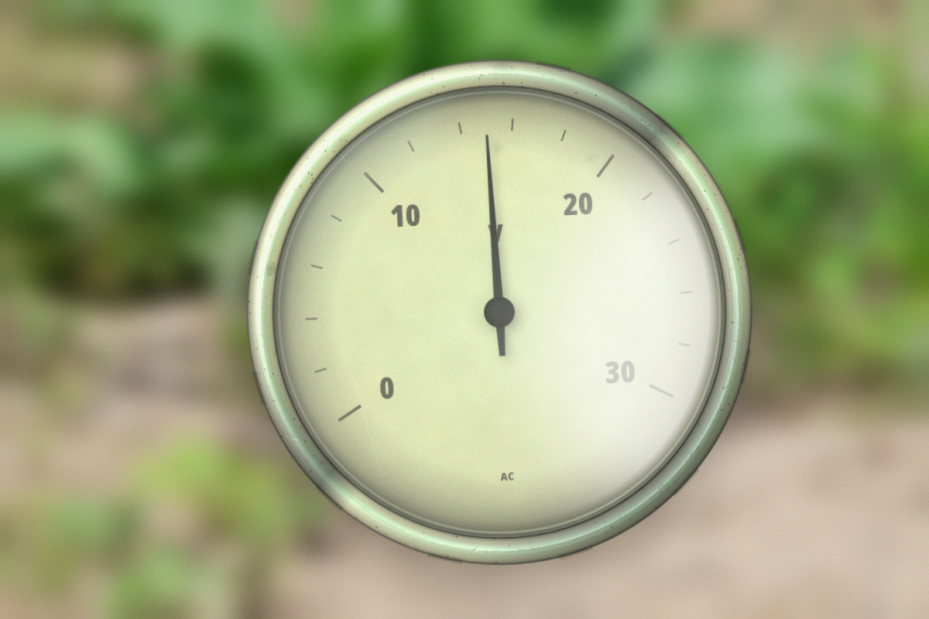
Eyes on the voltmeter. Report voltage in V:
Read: 15 V
